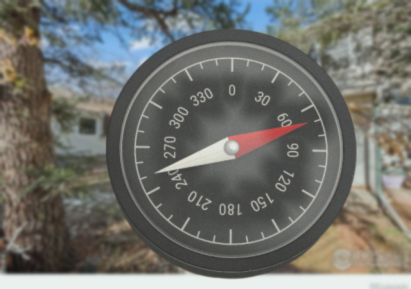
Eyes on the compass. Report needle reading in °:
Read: 70 °
